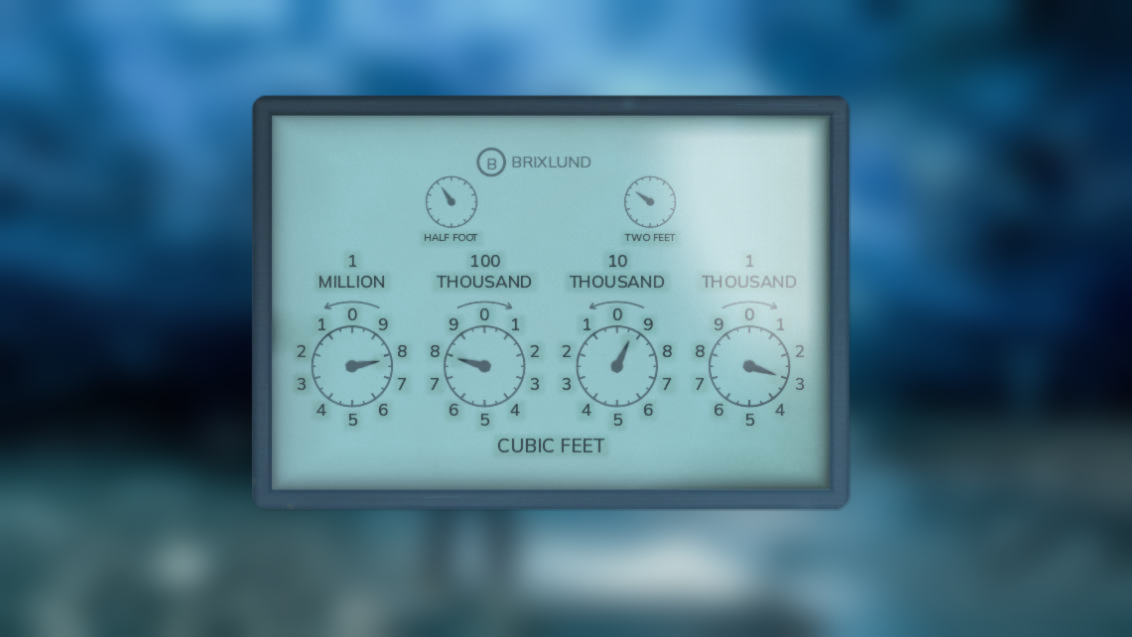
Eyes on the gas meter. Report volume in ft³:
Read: 779300 ft³
